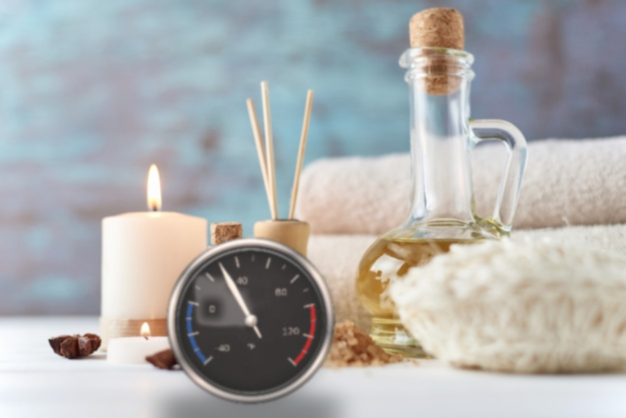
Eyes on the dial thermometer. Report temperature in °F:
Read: 30 °F
